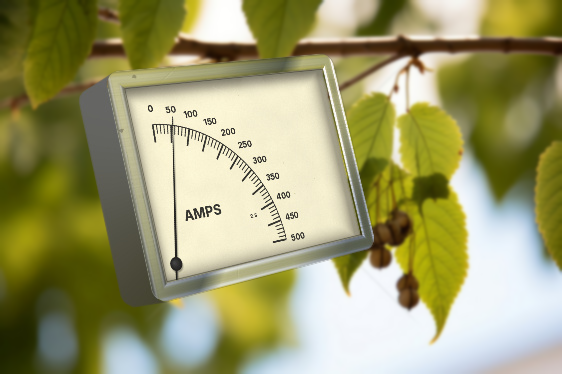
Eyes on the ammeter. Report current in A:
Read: 50 A
